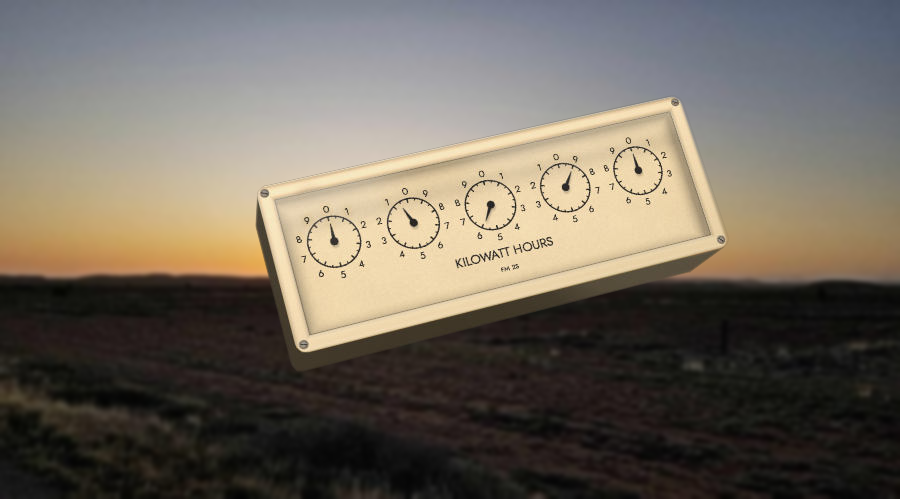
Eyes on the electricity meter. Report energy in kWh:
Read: 590 kWh
